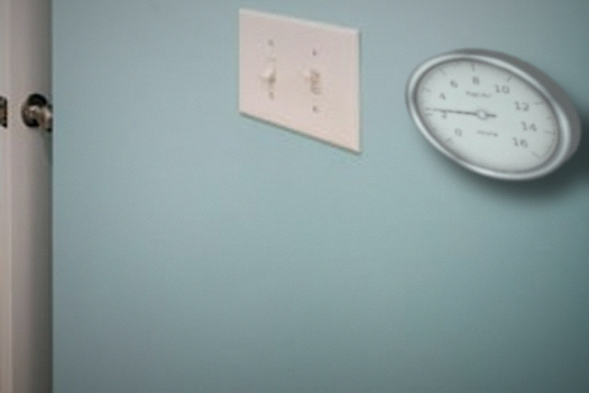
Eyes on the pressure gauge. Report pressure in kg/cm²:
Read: 2.5 kg/cm²
